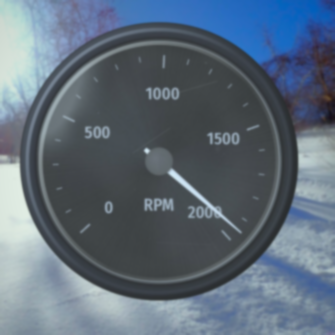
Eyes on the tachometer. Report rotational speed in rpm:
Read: 1950 rpm
